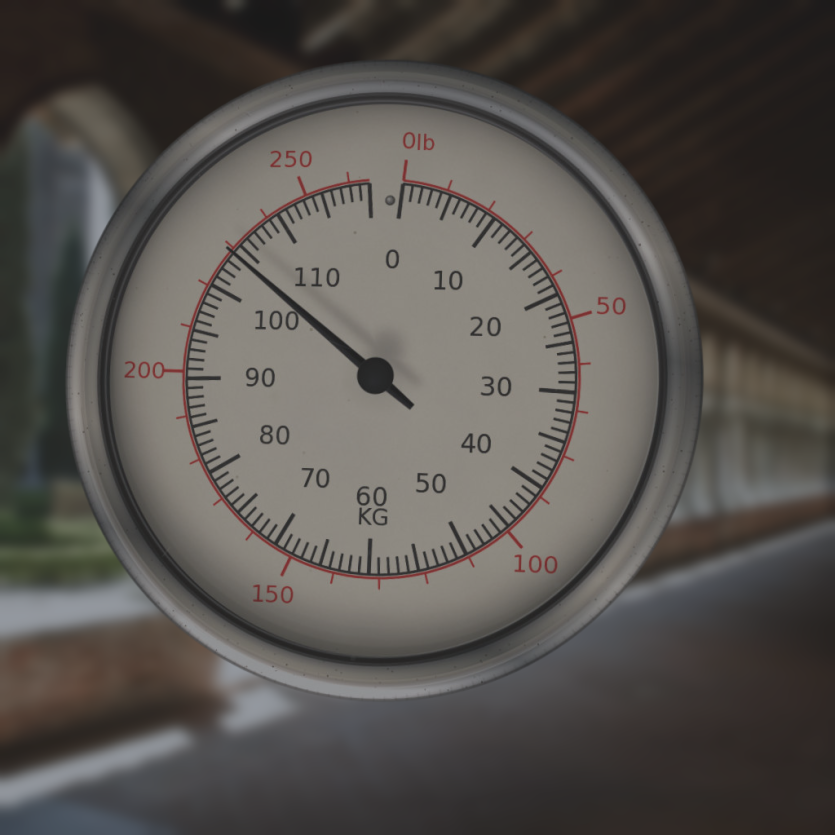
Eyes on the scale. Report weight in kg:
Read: 104 kg
